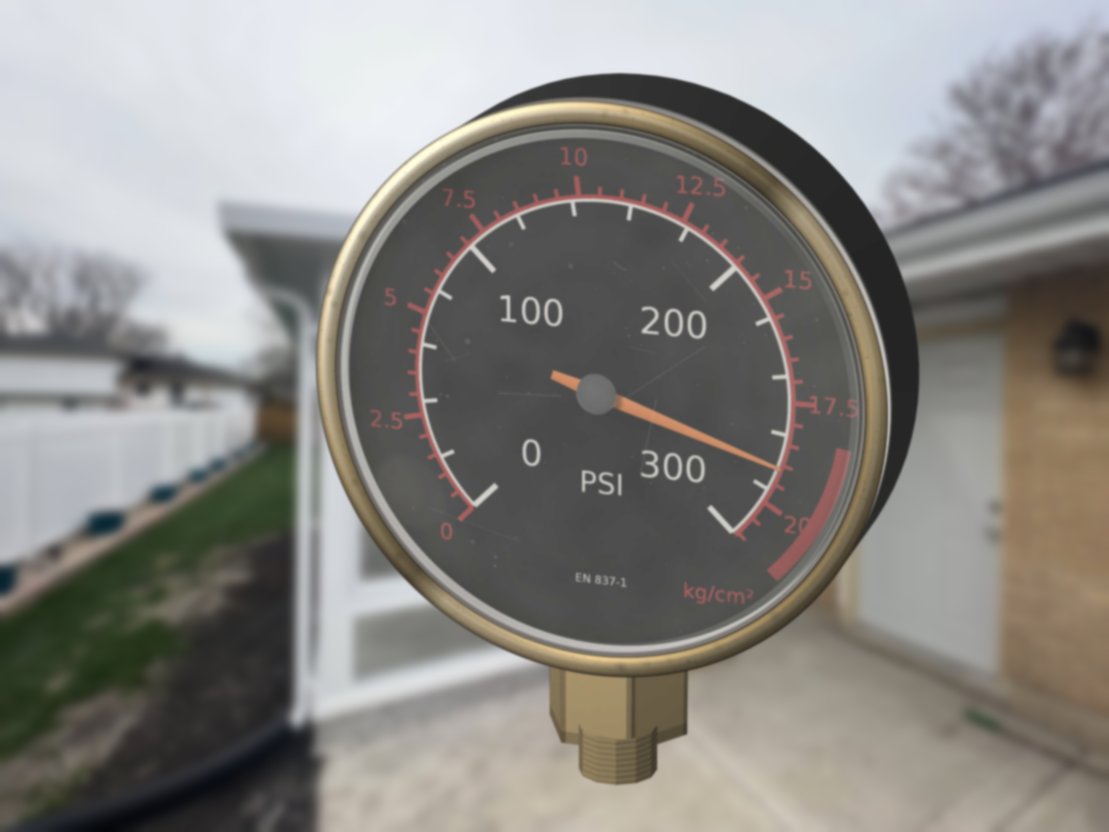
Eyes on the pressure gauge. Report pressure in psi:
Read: 270 psi
